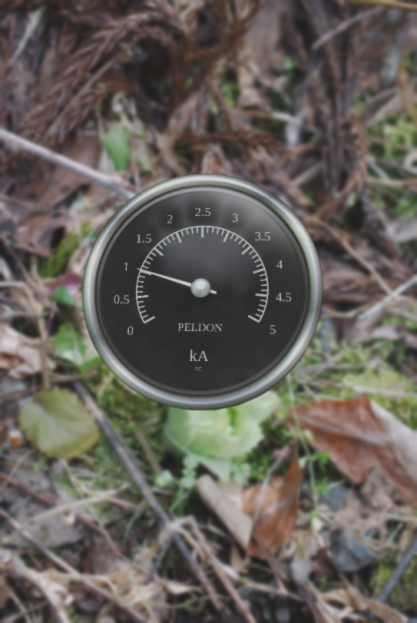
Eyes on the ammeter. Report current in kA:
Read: 1 kA
